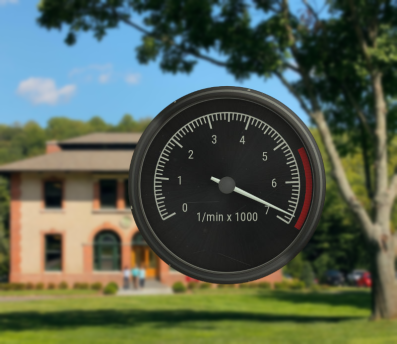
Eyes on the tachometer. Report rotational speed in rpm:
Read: 6800 rpm
